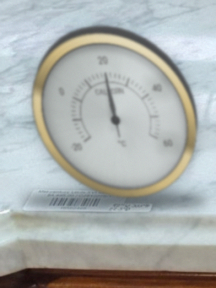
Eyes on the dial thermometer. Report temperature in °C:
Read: 20 °C
